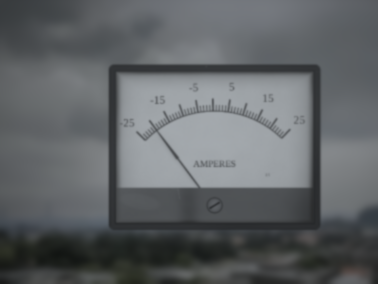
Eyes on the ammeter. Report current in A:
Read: -20 A
